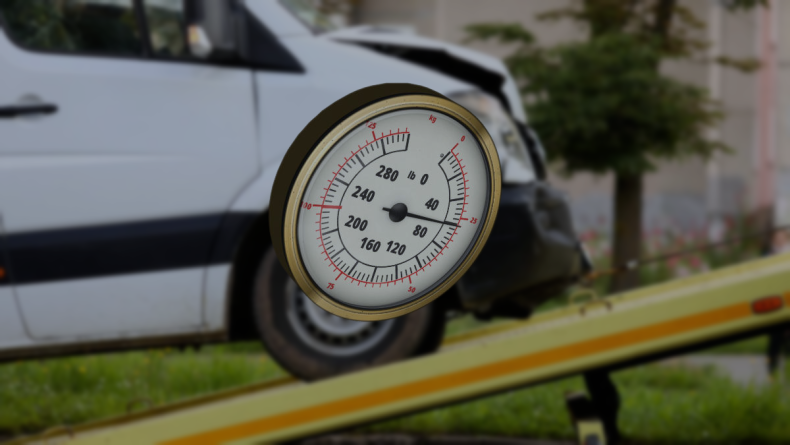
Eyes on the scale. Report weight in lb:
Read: 60 lb
